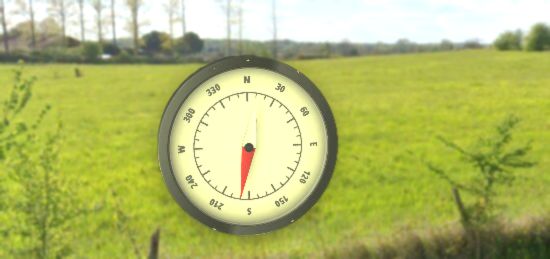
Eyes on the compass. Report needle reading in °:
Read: 190 °
